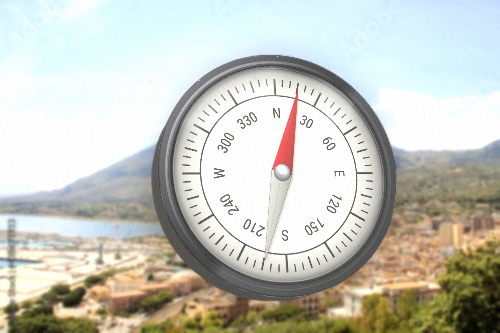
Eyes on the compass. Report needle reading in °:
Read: 15 °
